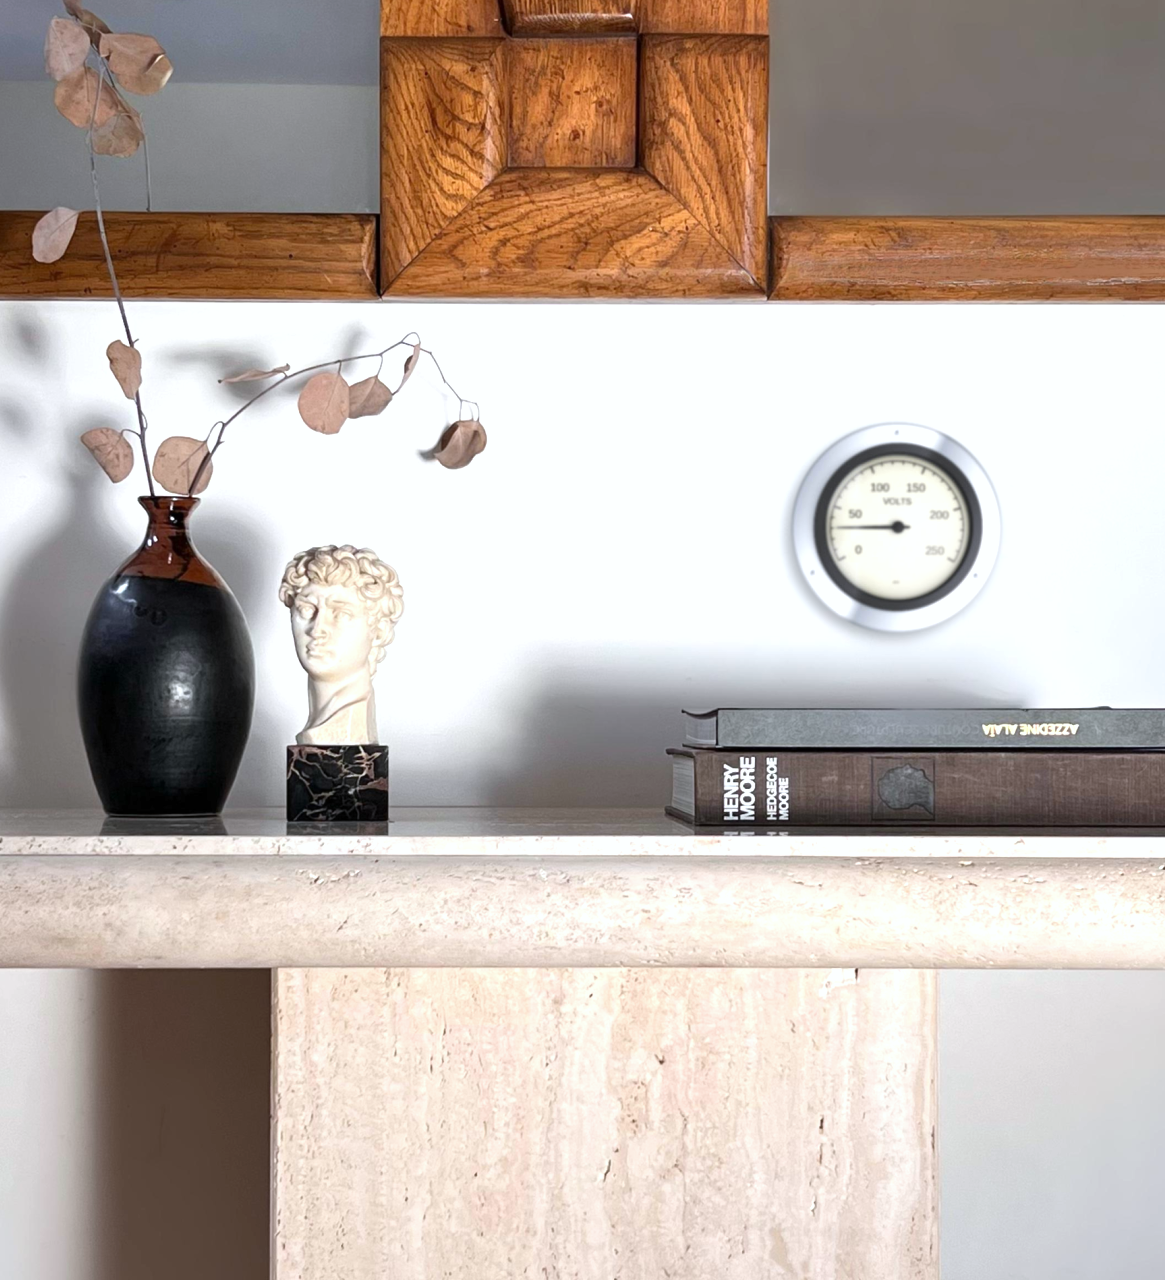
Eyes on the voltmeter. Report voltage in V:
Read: 30 V
